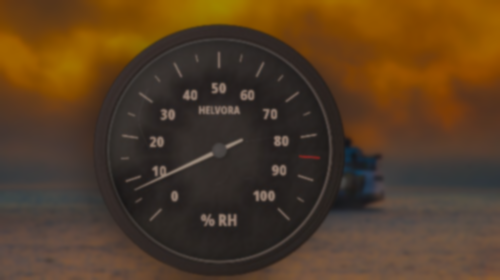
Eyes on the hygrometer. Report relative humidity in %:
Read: 7.5 %
